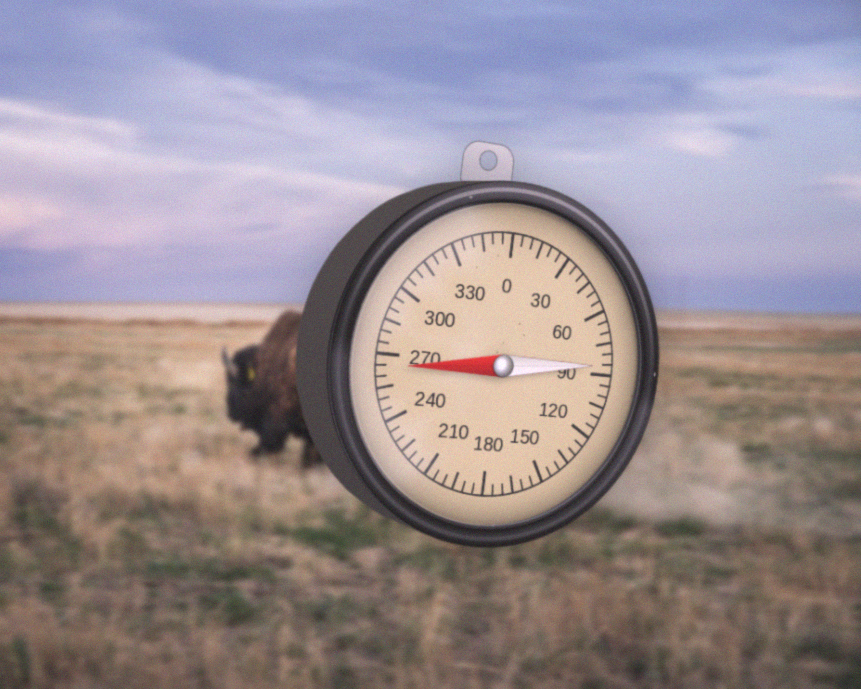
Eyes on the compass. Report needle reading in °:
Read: 265 °
